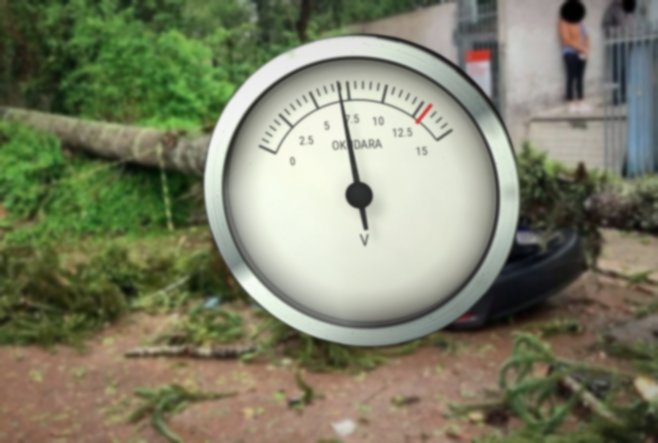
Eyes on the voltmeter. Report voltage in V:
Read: 7 V
